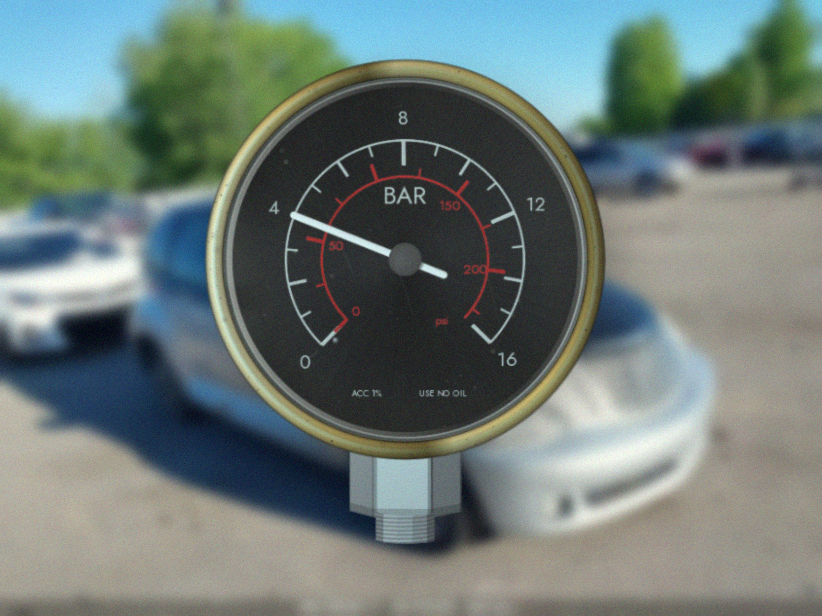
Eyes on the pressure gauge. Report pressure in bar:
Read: 4 bar
